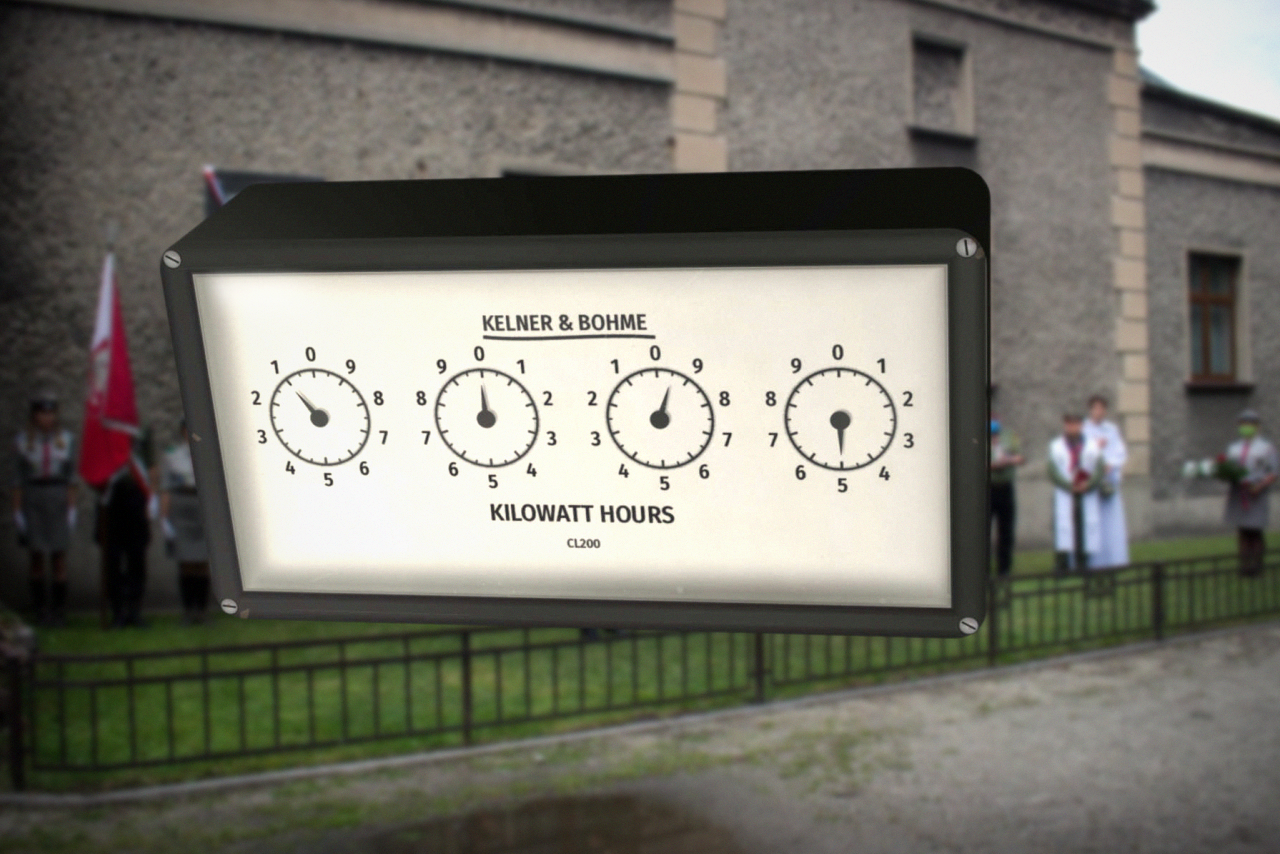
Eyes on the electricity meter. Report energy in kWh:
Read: 995 kWh
